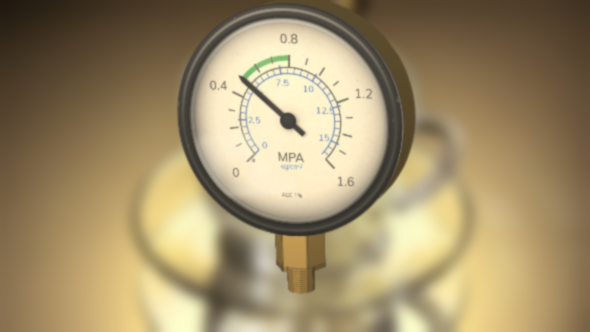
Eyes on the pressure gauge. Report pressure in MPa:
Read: 0.5 MPa
